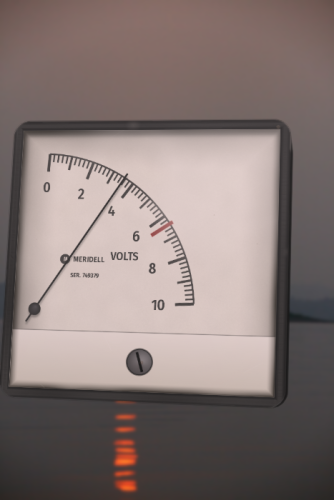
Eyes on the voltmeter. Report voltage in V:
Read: 3.6 V
